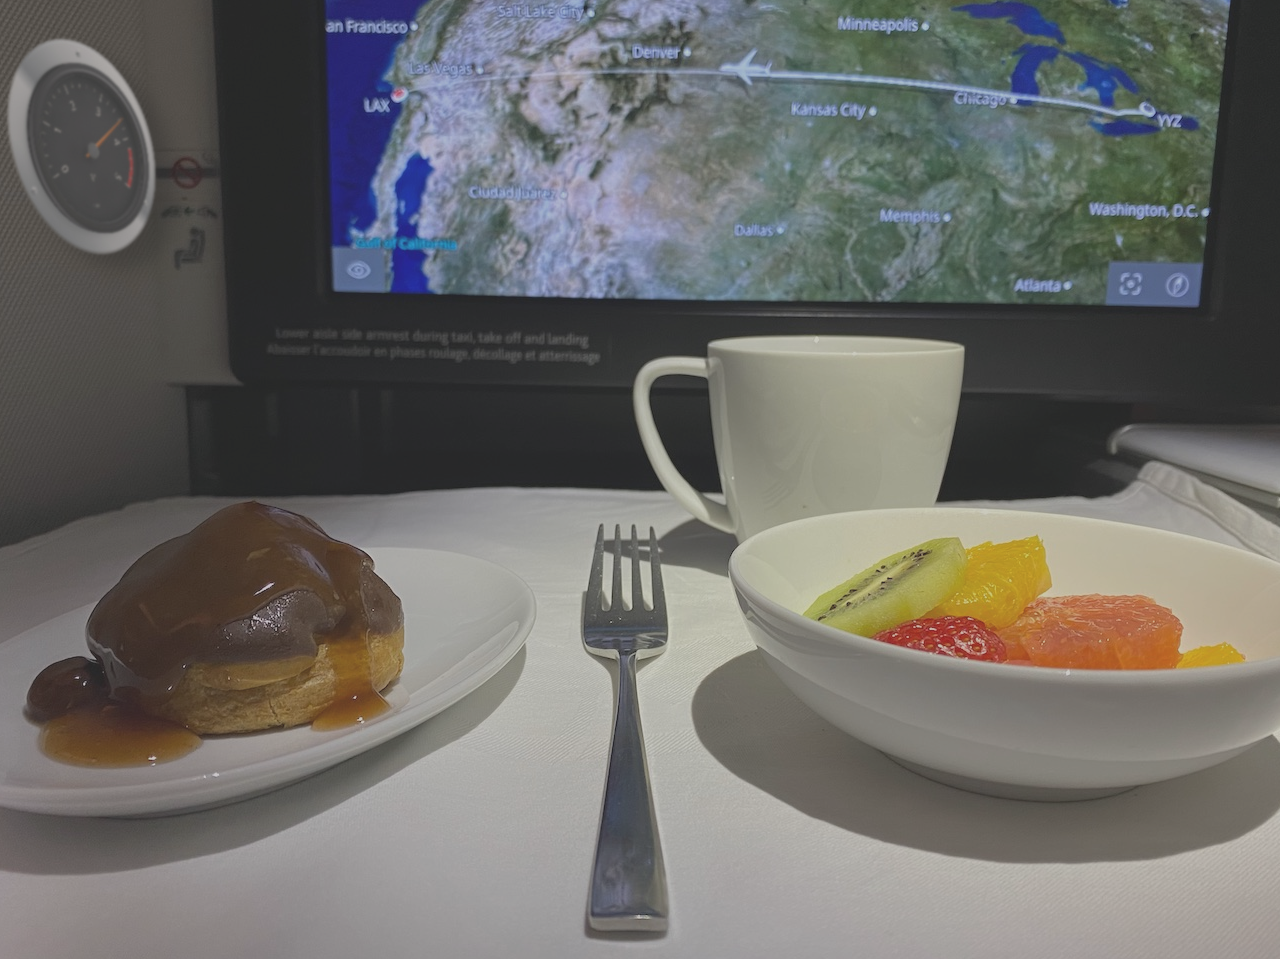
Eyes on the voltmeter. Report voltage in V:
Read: 3.6 V
